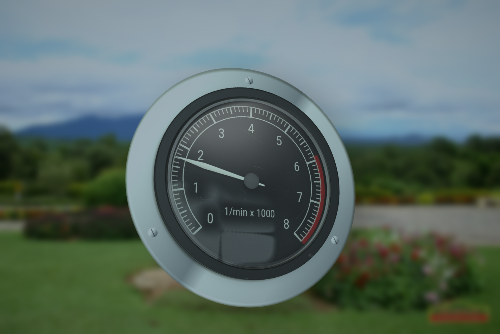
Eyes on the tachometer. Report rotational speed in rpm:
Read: 1700 rpm
